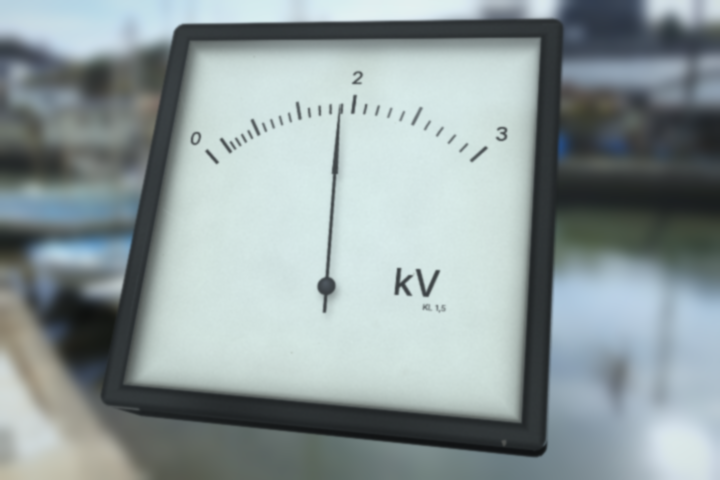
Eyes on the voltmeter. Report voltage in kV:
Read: 1.9 kV
